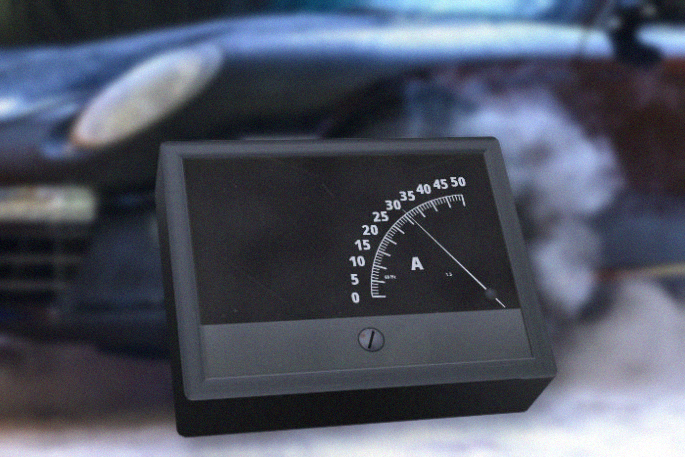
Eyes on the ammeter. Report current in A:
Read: 30 A
